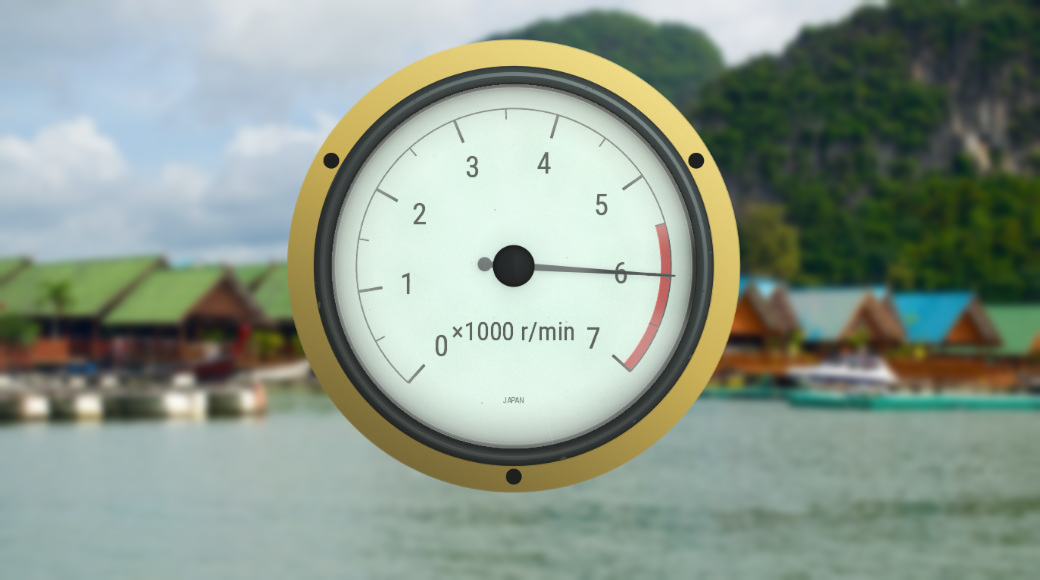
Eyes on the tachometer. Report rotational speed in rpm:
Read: 6000 rpm
